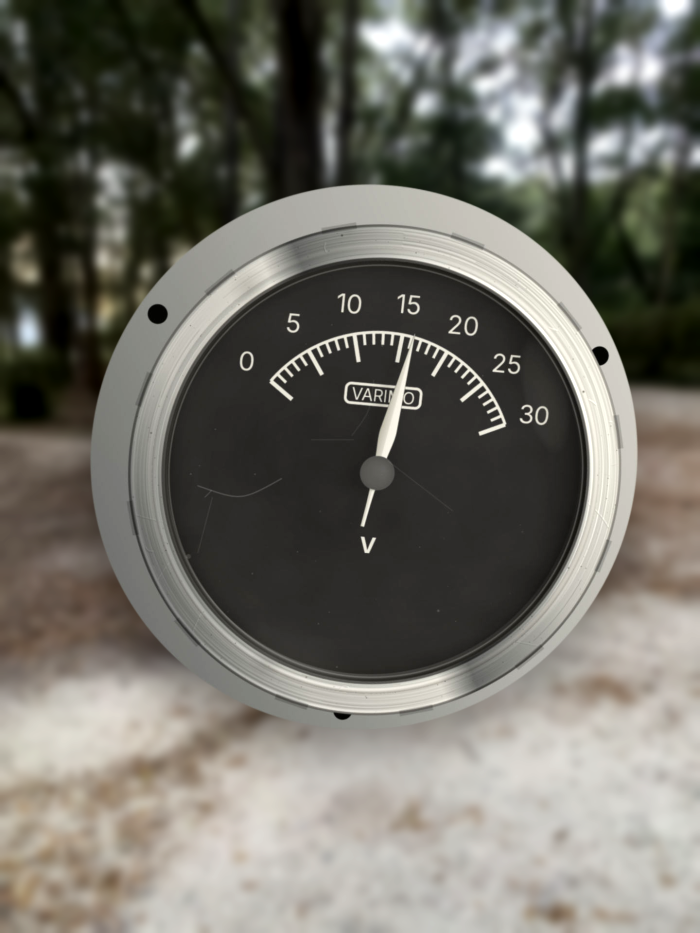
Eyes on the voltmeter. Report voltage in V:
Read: 16 V
